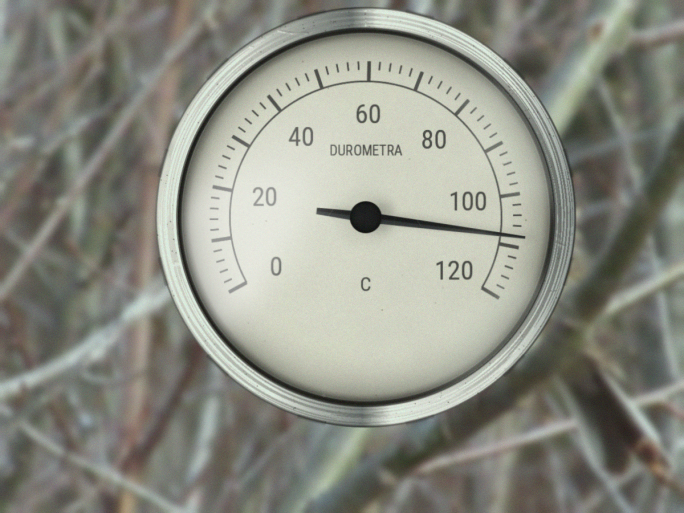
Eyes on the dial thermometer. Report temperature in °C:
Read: 108 °C
